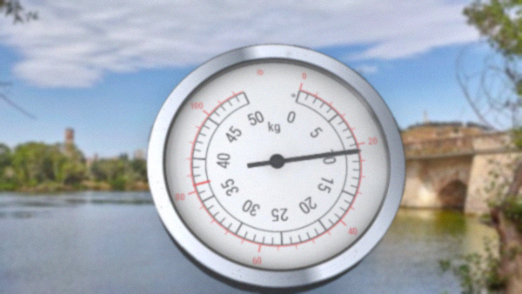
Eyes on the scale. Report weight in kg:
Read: 10 kg
